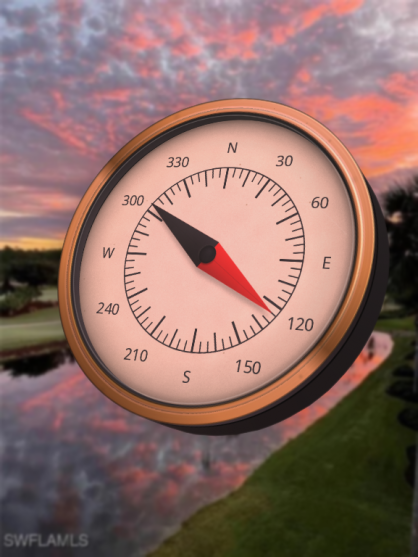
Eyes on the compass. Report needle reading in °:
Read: 125 °
